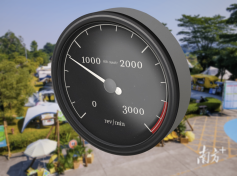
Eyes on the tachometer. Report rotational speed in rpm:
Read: 800 rpm
